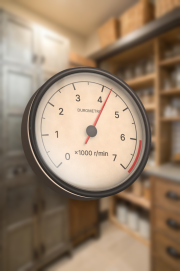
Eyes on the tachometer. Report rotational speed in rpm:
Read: 4250 rpm
